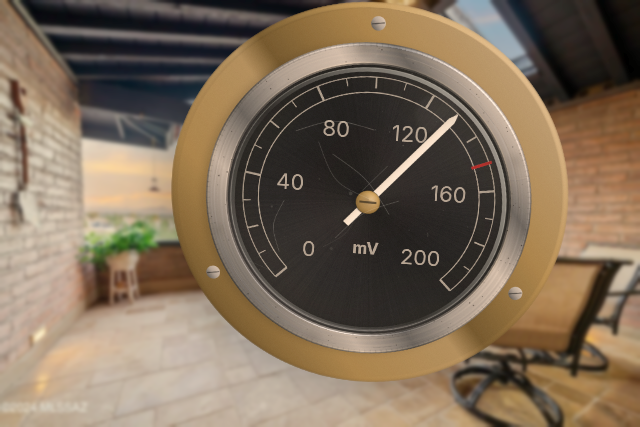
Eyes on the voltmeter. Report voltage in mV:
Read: 130 mV
